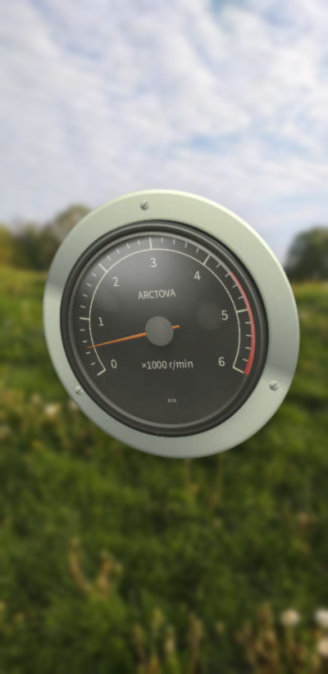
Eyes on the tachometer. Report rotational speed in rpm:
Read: 500 rpm
